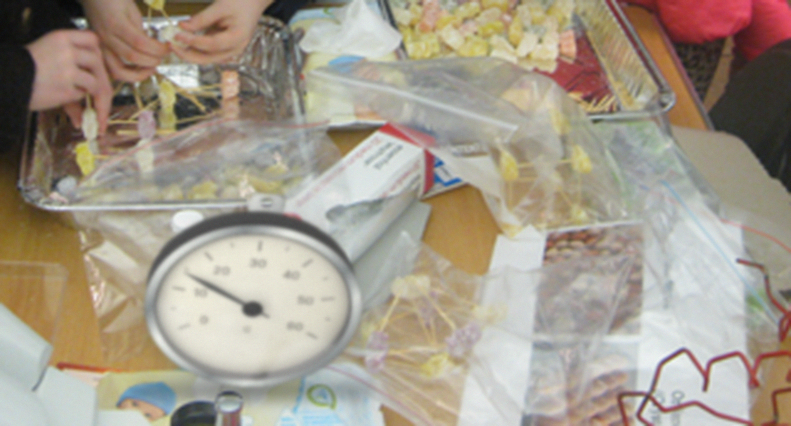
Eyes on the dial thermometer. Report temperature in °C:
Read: 15 °C
